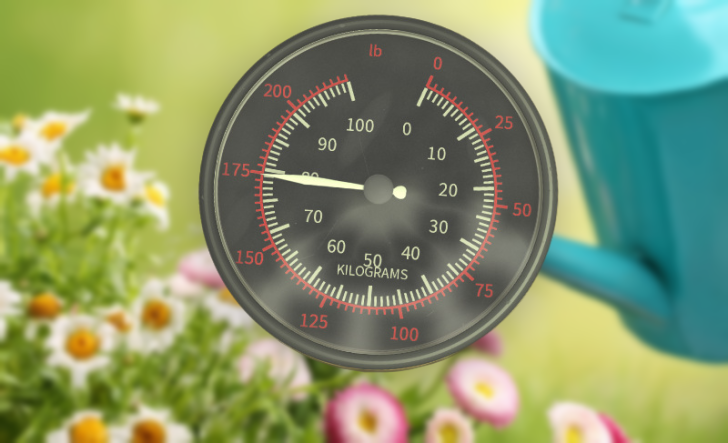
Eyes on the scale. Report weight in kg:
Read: 79 kg
